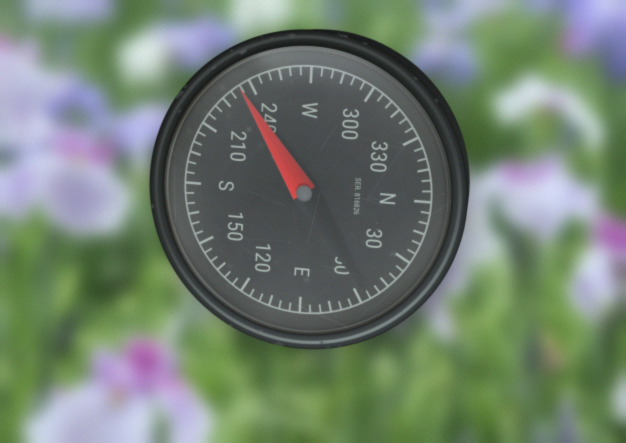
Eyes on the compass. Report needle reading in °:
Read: 235 °
